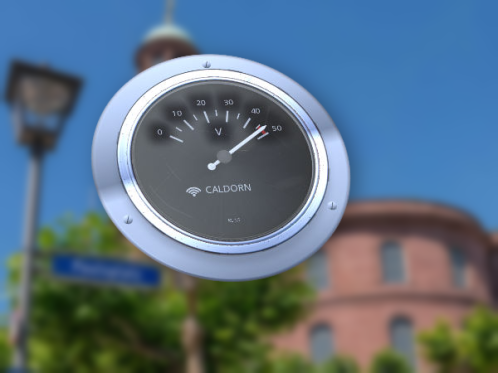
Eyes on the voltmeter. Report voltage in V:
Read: 47.5 V
